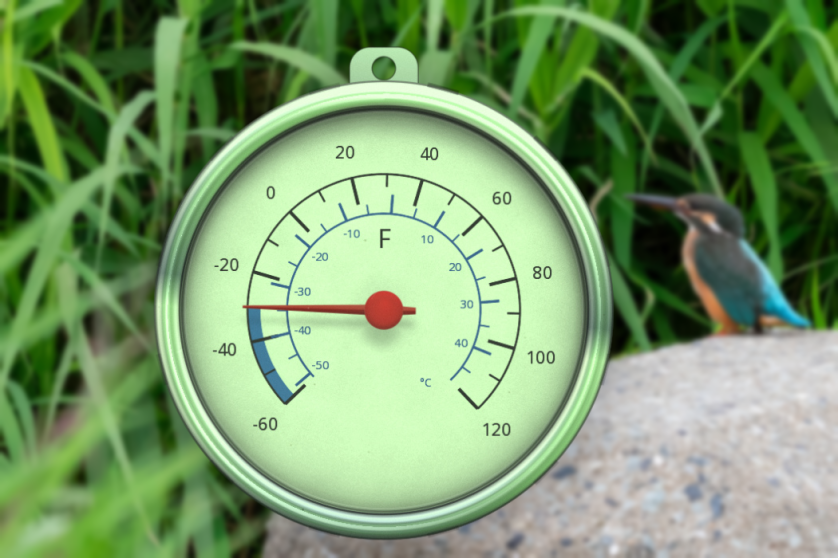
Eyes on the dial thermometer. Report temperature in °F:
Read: -30 °F
